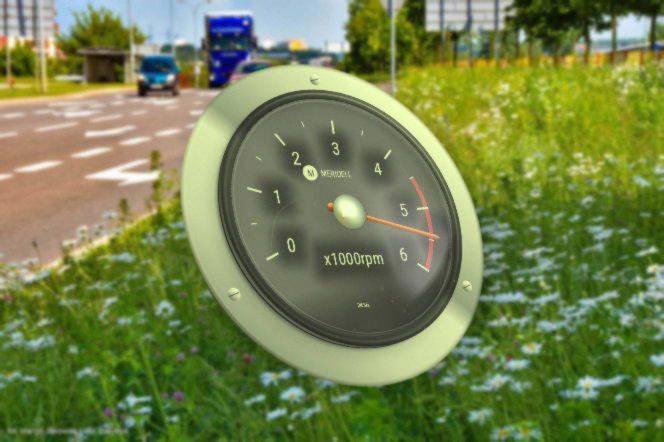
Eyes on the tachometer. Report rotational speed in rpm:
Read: 5500 rpm
